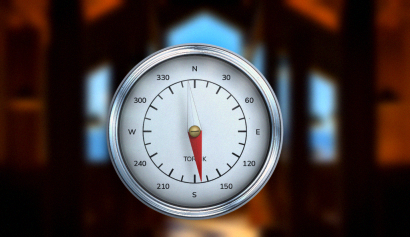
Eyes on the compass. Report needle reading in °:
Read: 172.5 °
